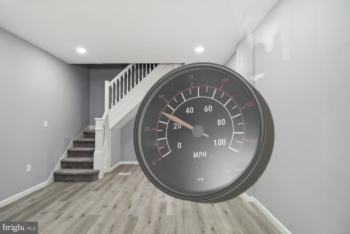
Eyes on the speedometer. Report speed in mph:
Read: 25 mph
